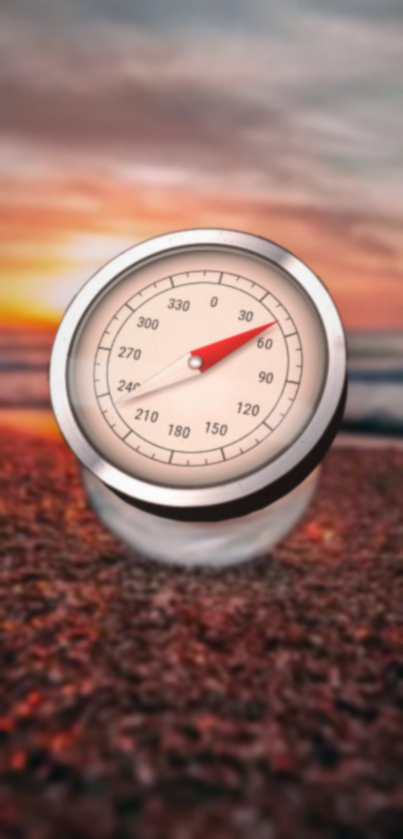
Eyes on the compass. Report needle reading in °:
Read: 50 °
